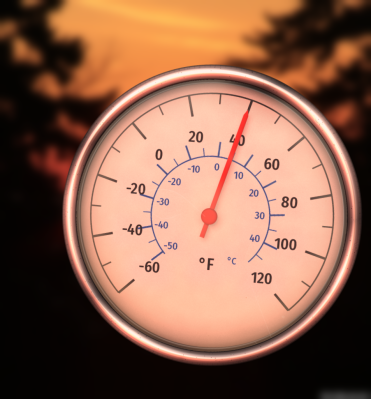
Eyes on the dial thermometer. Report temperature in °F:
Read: 40 °F
